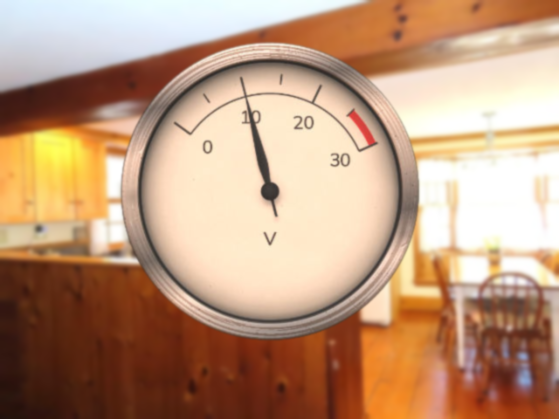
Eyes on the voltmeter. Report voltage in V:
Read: 10 V
